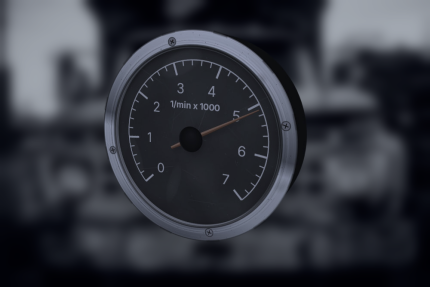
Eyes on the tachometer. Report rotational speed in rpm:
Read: 5100 rpm
